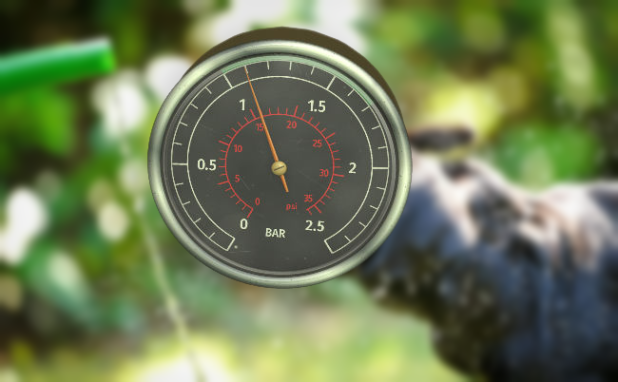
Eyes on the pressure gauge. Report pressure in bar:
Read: 1.1 bar
